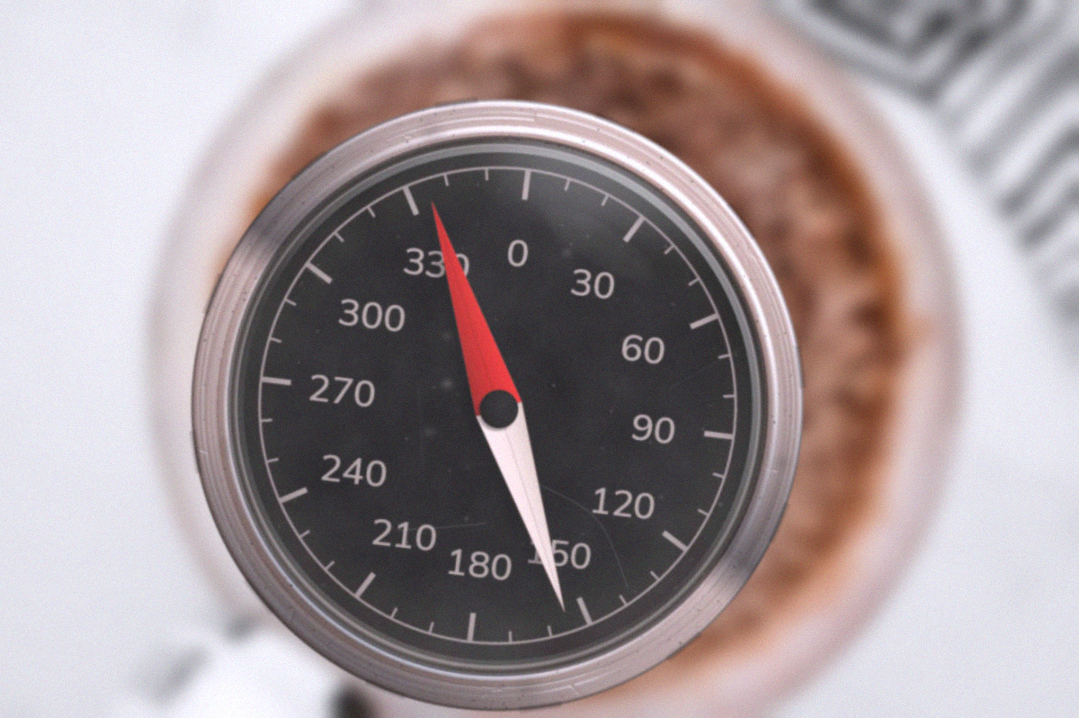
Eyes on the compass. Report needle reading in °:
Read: 335 °
